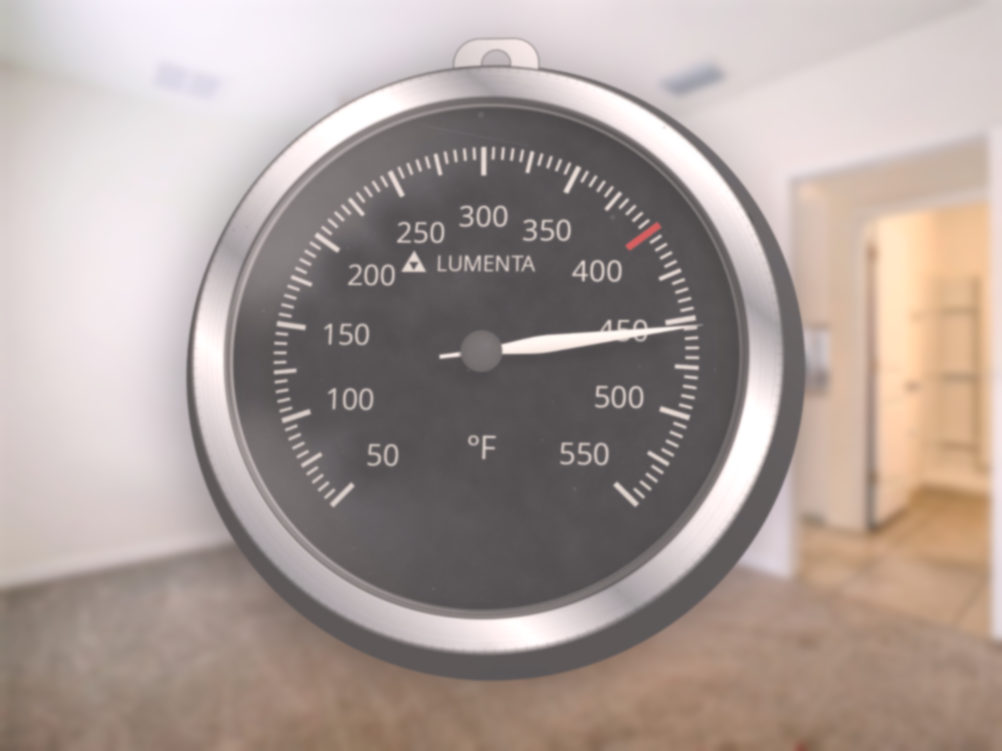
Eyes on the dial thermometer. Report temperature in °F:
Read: 455 °F
